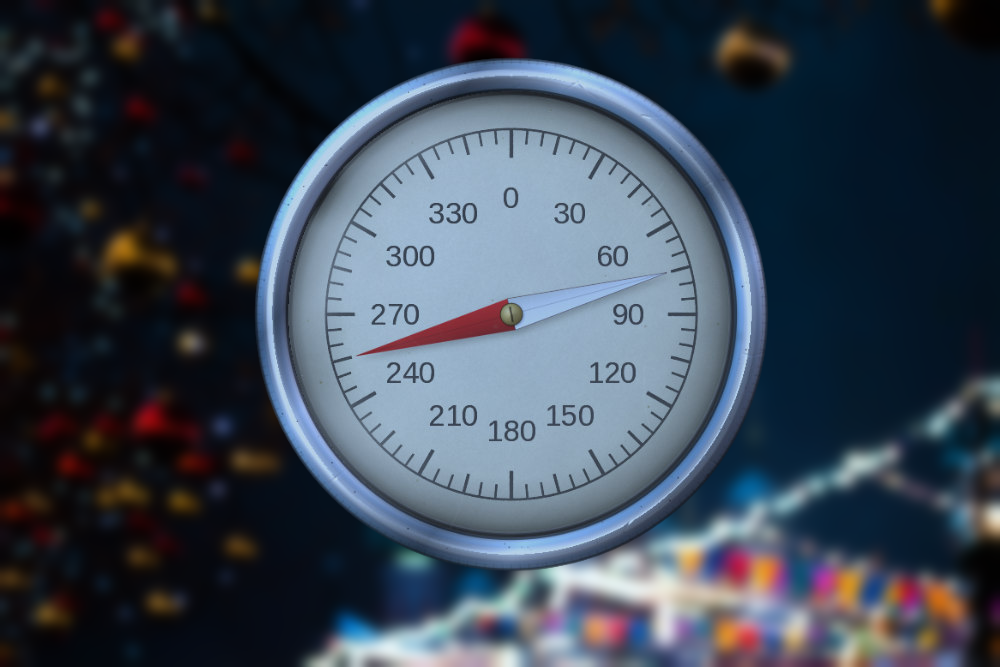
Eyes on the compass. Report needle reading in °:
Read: 255 °
